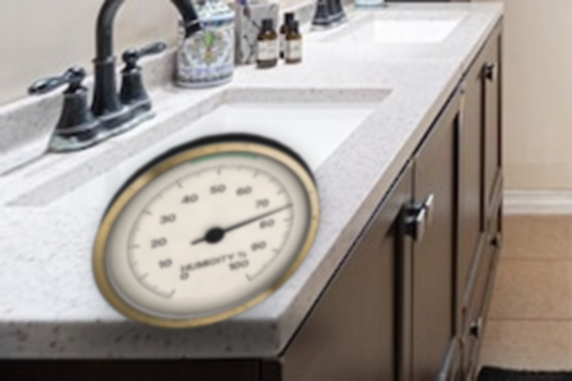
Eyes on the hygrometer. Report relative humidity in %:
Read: 75 %
